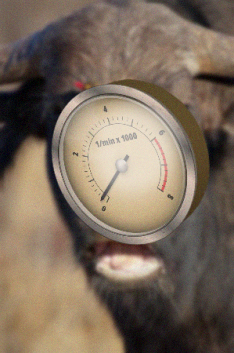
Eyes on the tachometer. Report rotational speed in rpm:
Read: 200 rpm
